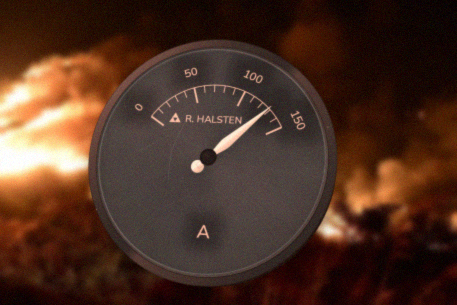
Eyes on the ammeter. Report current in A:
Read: 130 A
